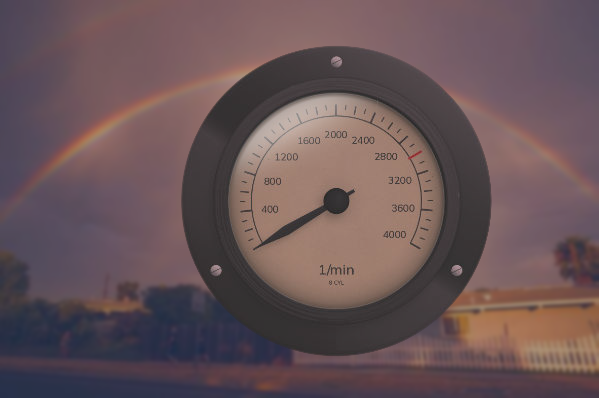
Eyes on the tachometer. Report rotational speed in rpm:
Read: 0 rpm
